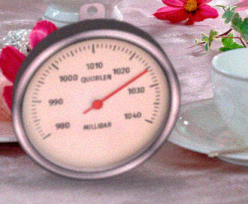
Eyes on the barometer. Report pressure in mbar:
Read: 1025 mbar
